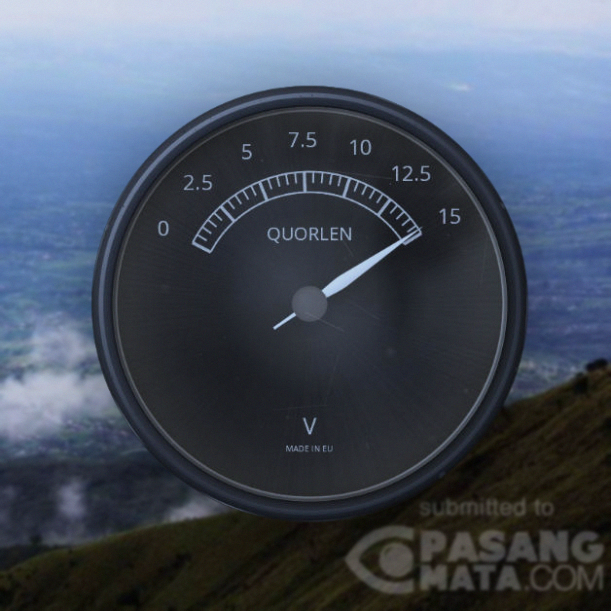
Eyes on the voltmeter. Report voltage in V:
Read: 14.75 V
